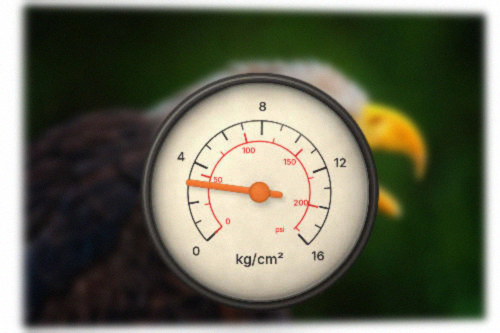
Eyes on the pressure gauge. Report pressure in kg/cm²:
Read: 3 kg/cm²
